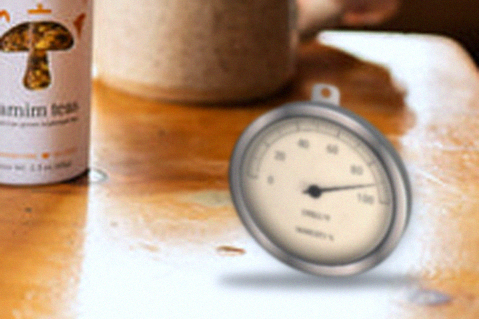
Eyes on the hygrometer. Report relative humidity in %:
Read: 90 %
